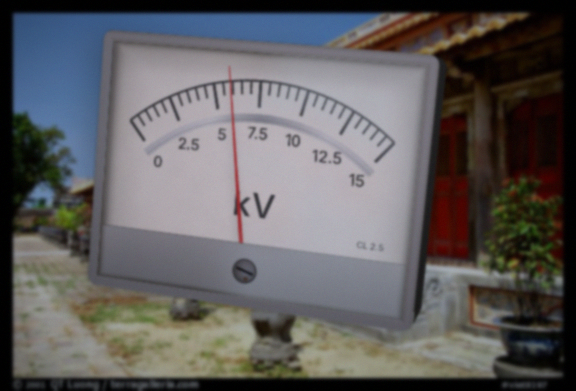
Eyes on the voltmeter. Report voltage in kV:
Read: 6 kV
